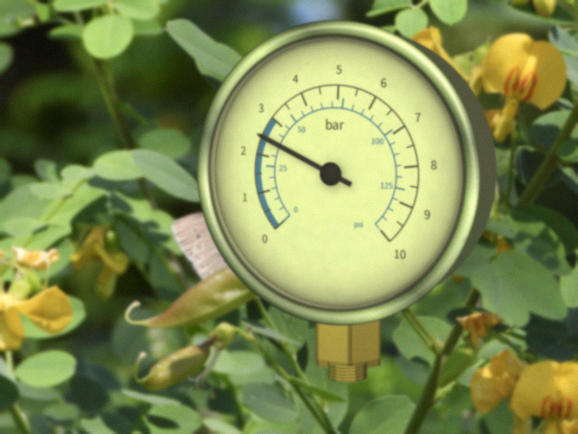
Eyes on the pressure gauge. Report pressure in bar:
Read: 2.5 bar
